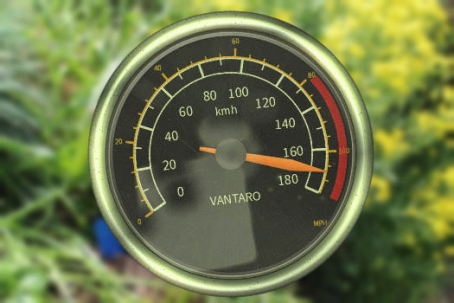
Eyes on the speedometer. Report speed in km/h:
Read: 170 km/h
